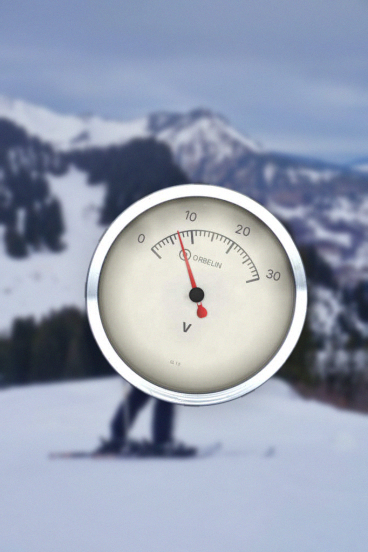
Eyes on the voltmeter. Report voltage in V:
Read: 7 V
